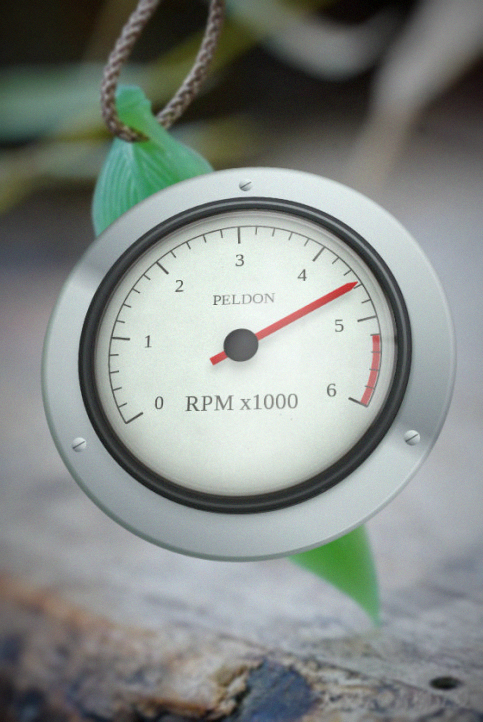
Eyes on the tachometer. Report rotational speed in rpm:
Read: 4600 rpm
